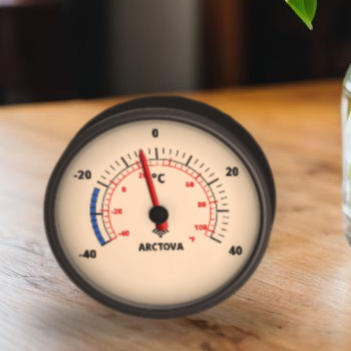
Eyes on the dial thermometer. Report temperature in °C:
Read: -4 °C
